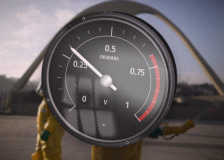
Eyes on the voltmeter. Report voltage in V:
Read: 0.3 V
